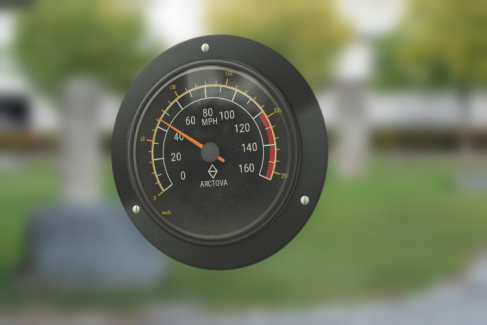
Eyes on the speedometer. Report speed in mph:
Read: 45 mph
